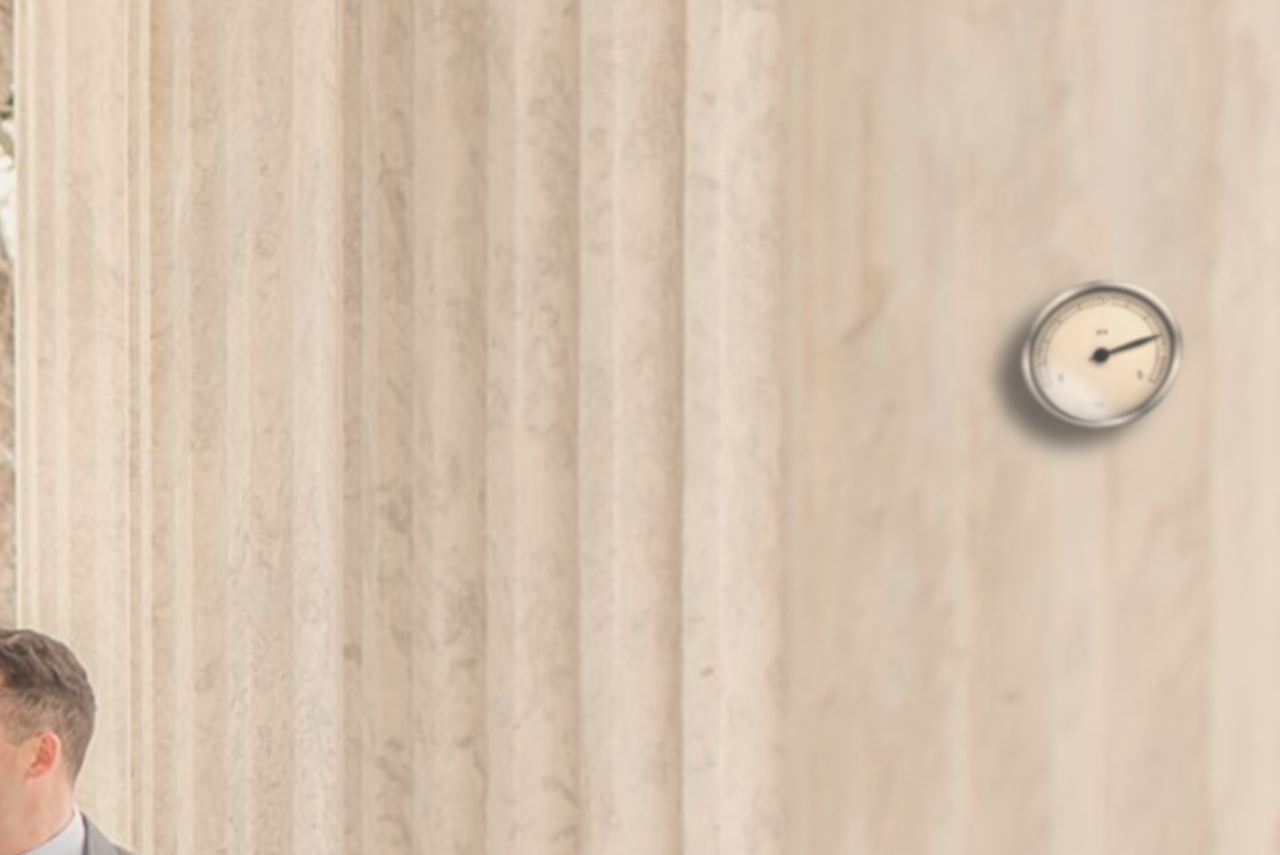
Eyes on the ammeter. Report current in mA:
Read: 4 mA
